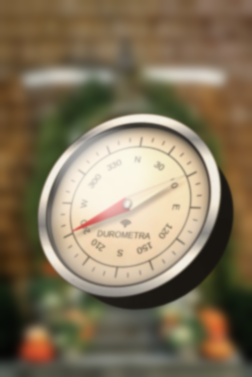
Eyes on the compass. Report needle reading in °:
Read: 240 °
